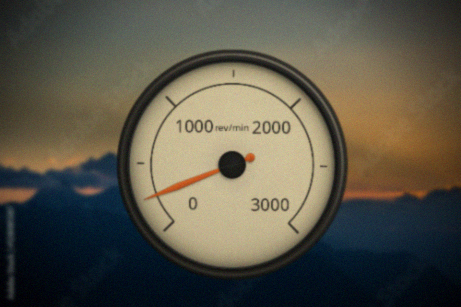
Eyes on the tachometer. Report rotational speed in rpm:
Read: 250 rpm
